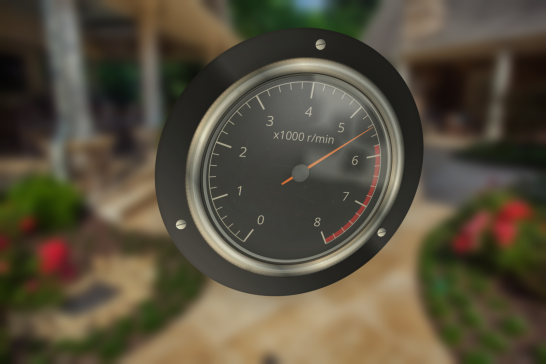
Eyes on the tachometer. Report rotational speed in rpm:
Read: 5400 rpm
